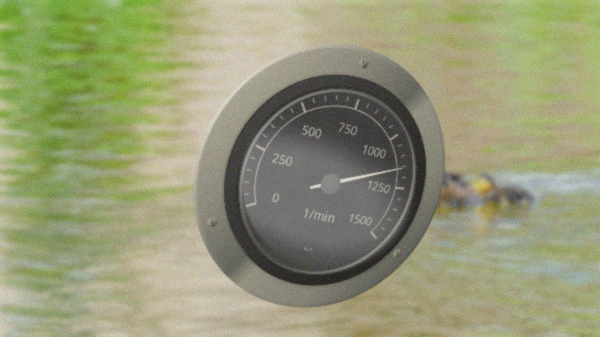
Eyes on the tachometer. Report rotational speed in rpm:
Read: 1150 rpm
